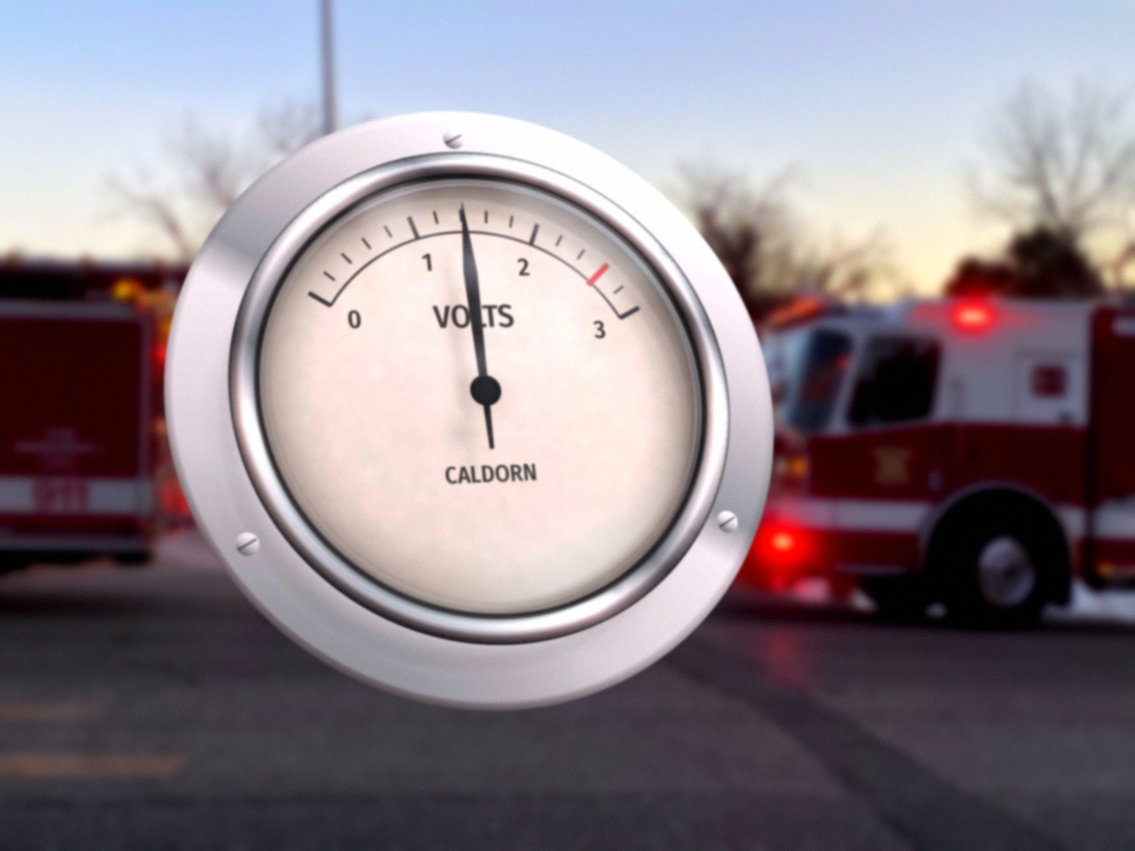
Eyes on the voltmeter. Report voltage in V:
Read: 1.4 V
